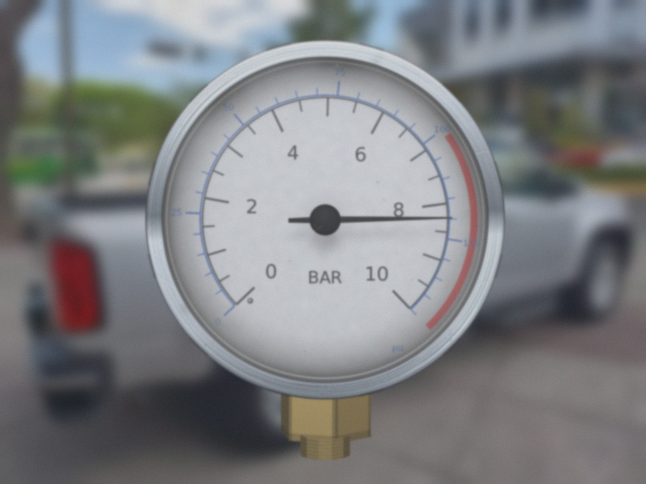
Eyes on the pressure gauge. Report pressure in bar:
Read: 8.25 bar
